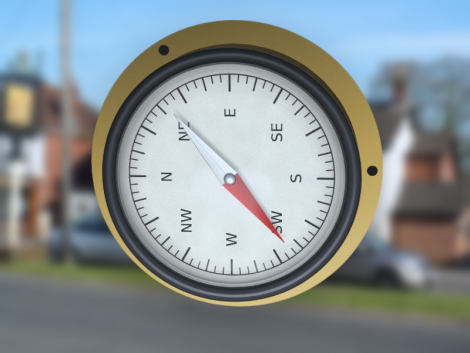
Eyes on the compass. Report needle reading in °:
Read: 230 °
